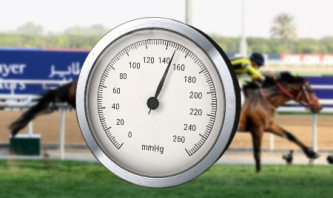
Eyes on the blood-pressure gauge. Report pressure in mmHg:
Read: 150 mmHg
